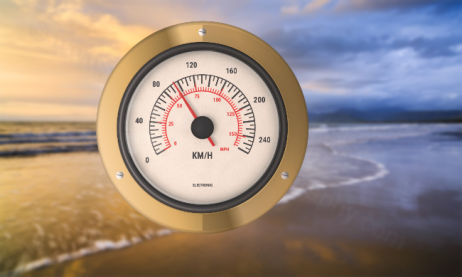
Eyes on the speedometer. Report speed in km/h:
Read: 95 km/h
